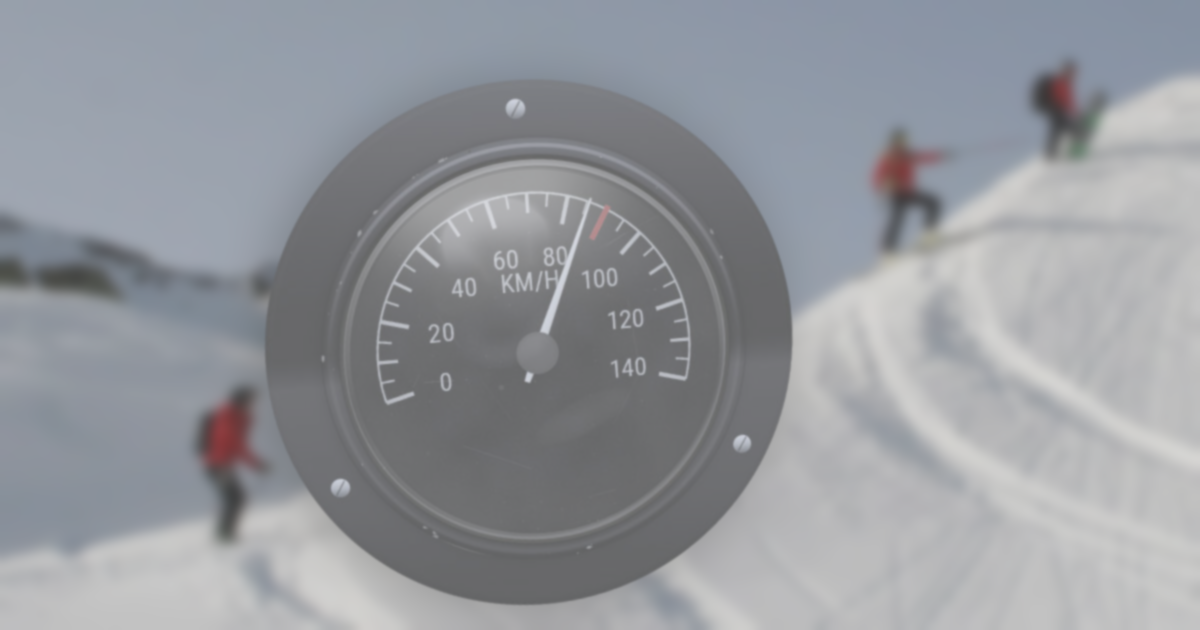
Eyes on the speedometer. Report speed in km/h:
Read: 85 km/h
